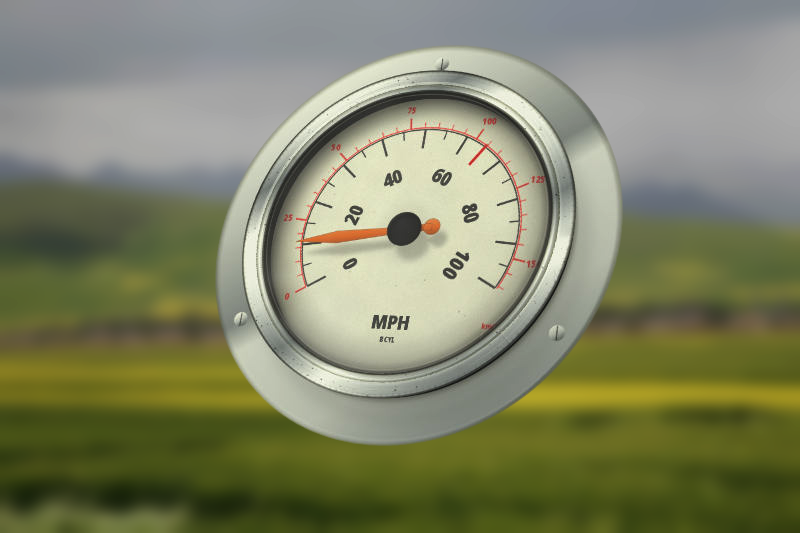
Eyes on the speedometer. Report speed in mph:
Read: 10 mph
